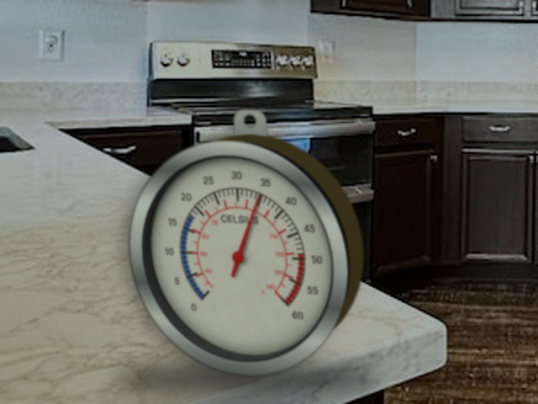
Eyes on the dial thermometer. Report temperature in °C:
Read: 35 °C
